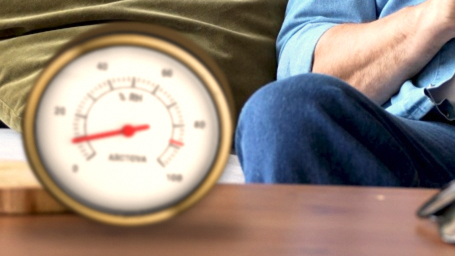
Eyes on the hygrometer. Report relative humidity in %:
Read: 10 %
